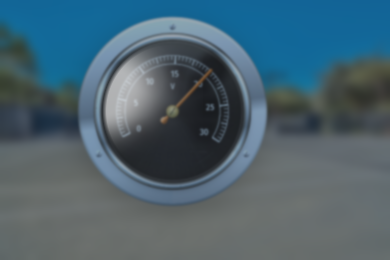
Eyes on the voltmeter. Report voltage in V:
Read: 20 V
